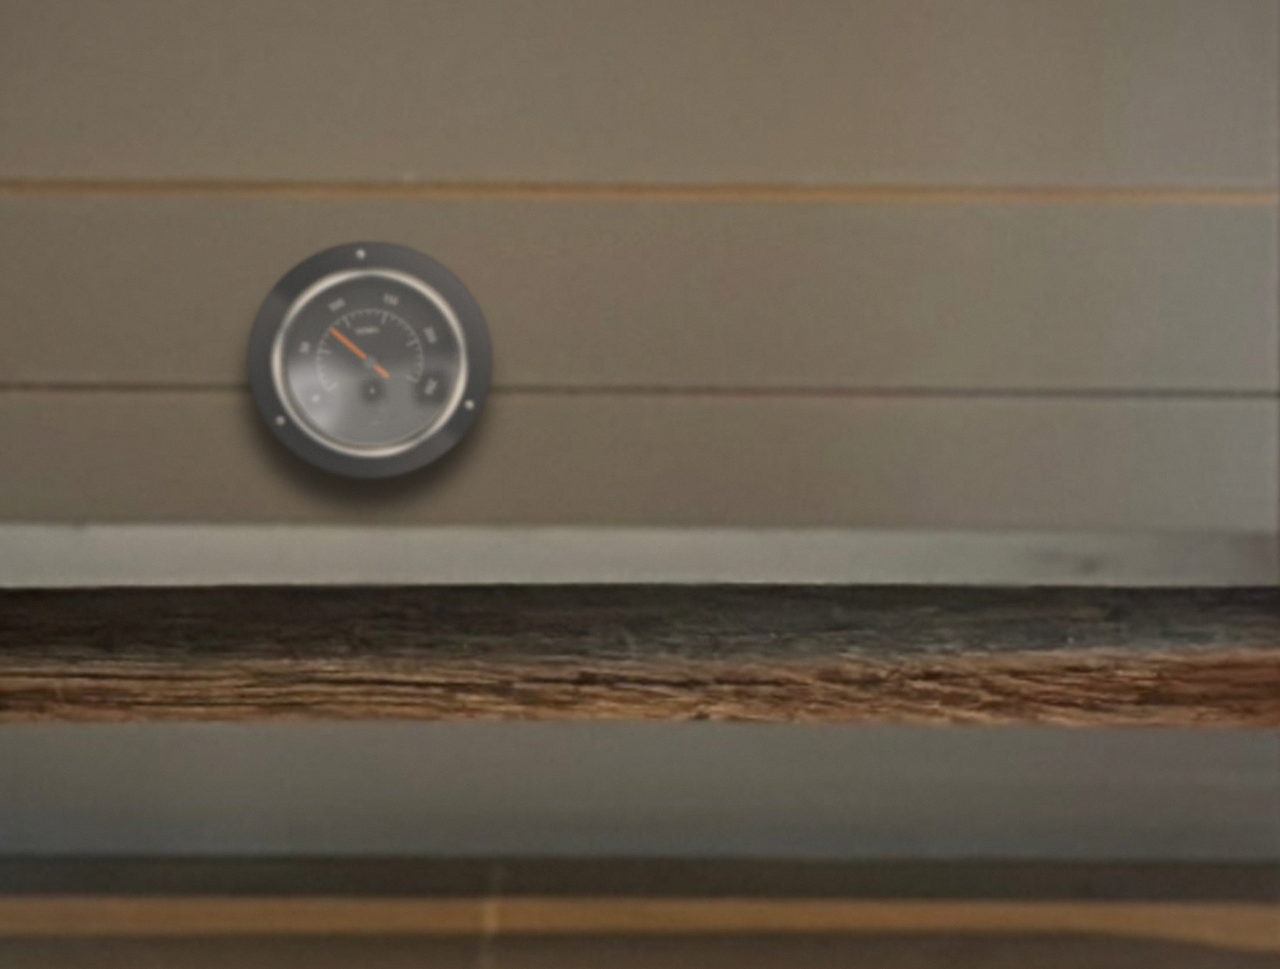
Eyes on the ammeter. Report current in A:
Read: 80 A
